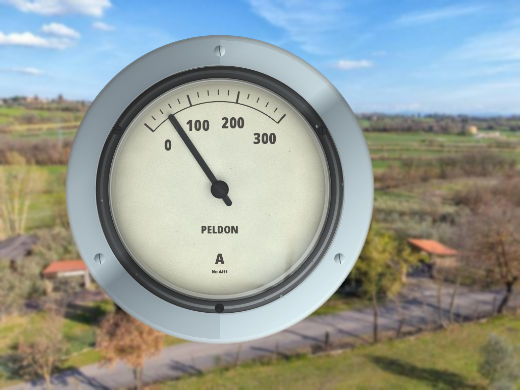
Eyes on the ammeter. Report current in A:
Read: 50 A
